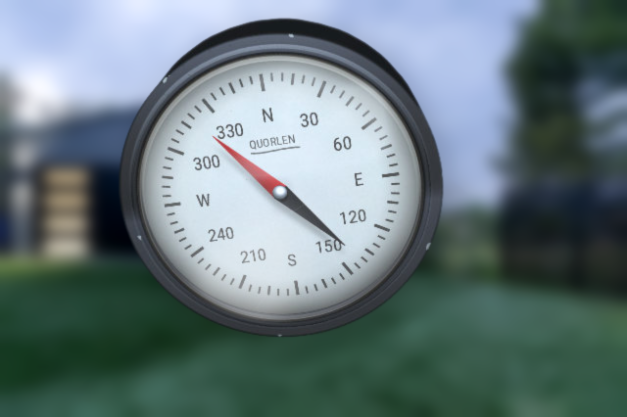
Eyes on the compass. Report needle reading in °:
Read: 320 °
